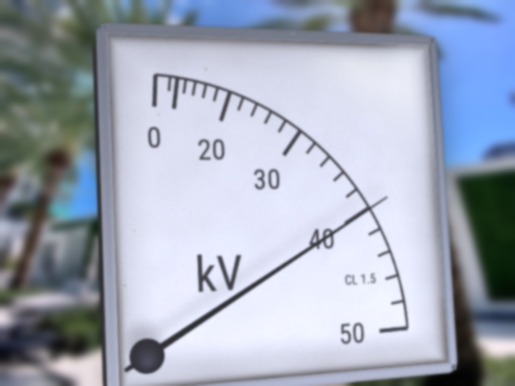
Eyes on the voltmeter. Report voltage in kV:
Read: 40 kV
